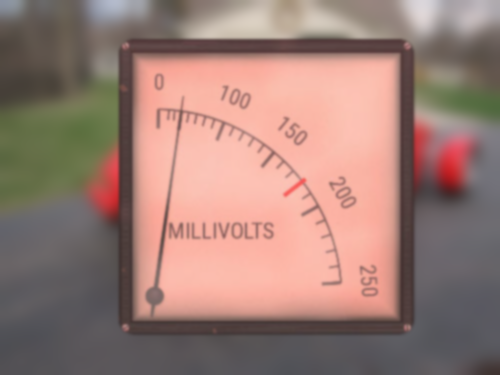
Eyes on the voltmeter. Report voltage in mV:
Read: 50 mV
